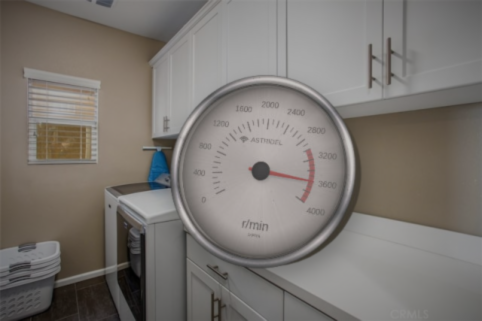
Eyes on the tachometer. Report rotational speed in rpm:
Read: 3600 rpm
